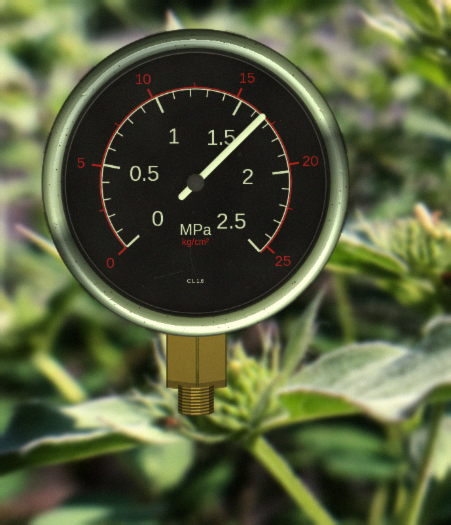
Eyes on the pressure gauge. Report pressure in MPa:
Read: 1.65 MPa
